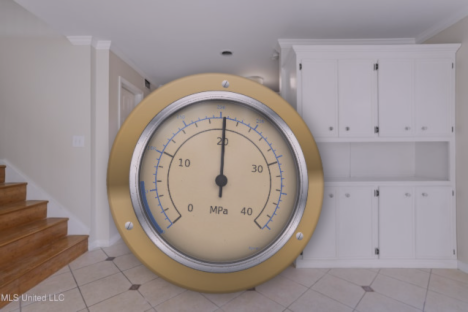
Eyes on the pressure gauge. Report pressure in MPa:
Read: 20 MPa
